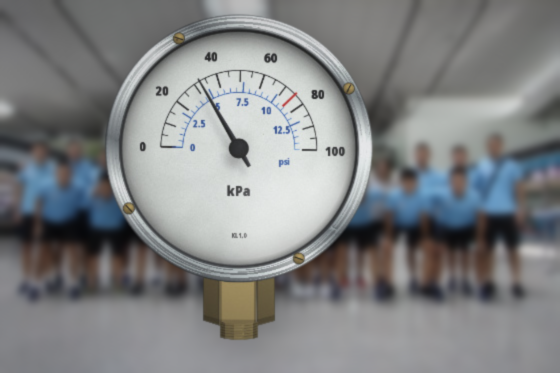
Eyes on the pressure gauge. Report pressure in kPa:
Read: 32.5 kPa
